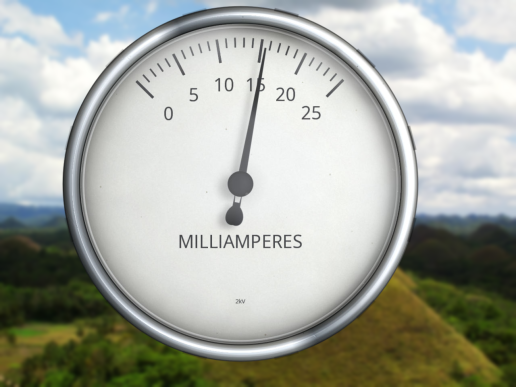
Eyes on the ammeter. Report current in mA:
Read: 15.5 mA
